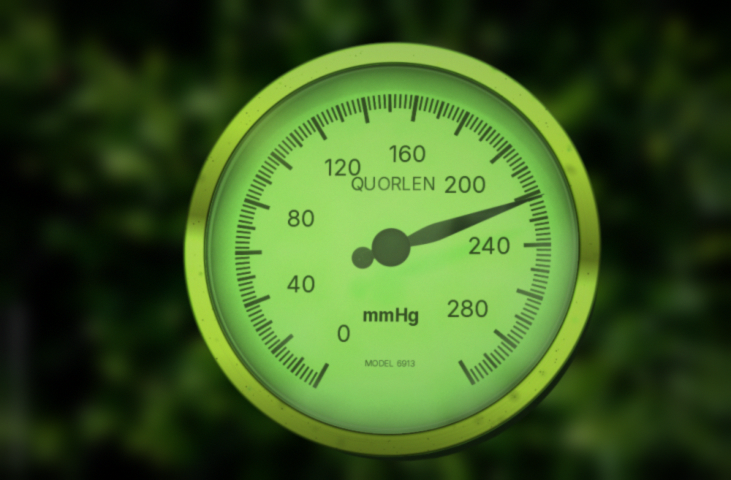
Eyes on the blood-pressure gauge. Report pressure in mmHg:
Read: 222 mmHg
